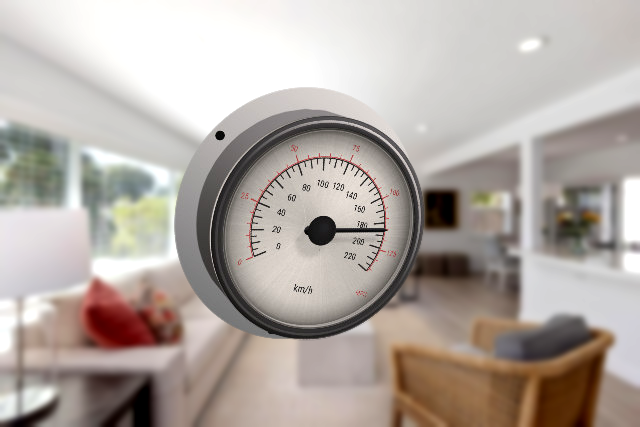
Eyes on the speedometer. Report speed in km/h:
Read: 185 km/h
